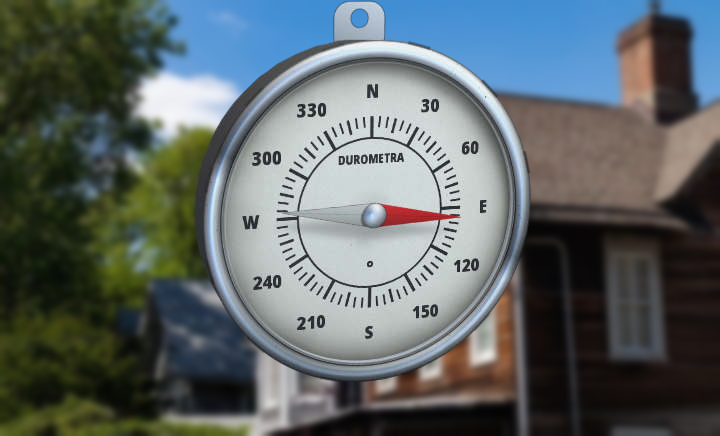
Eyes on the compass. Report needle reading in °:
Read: 95 °
